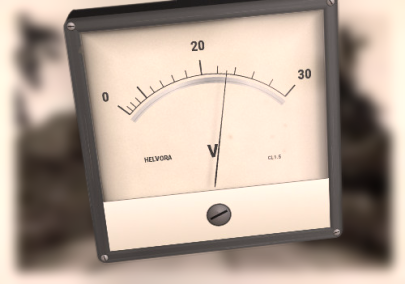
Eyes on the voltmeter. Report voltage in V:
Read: 23 V
